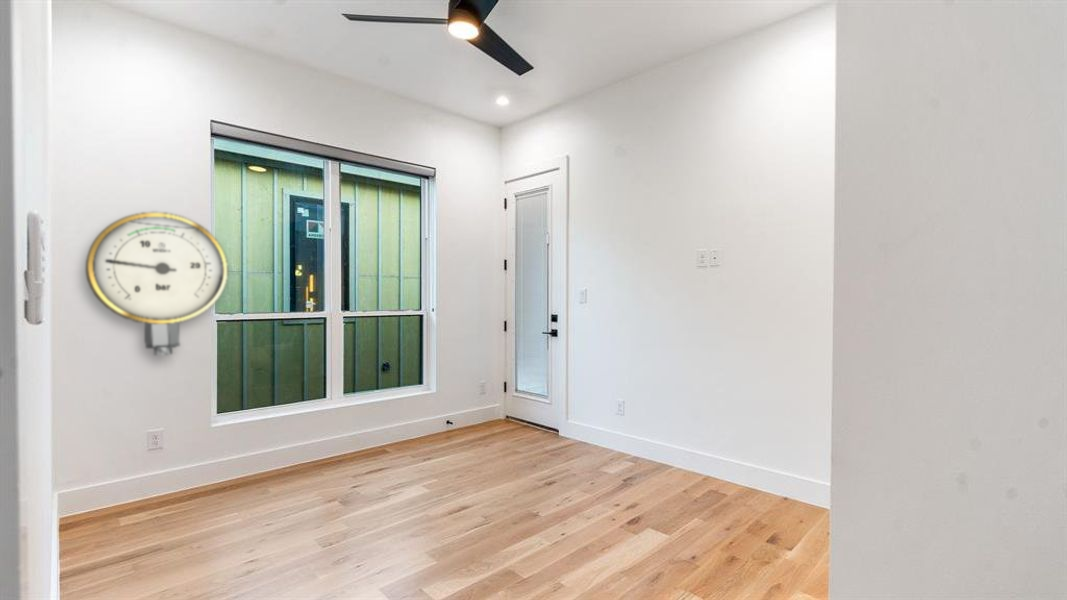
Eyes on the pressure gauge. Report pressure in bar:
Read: 5 bar
